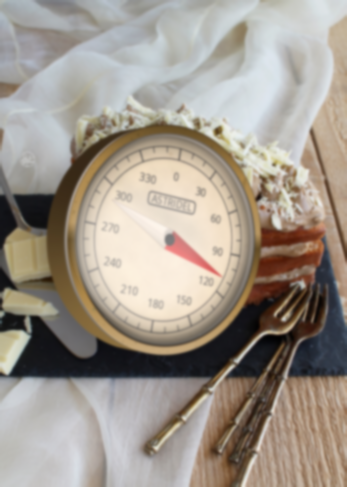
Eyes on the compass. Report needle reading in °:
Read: 110 °
